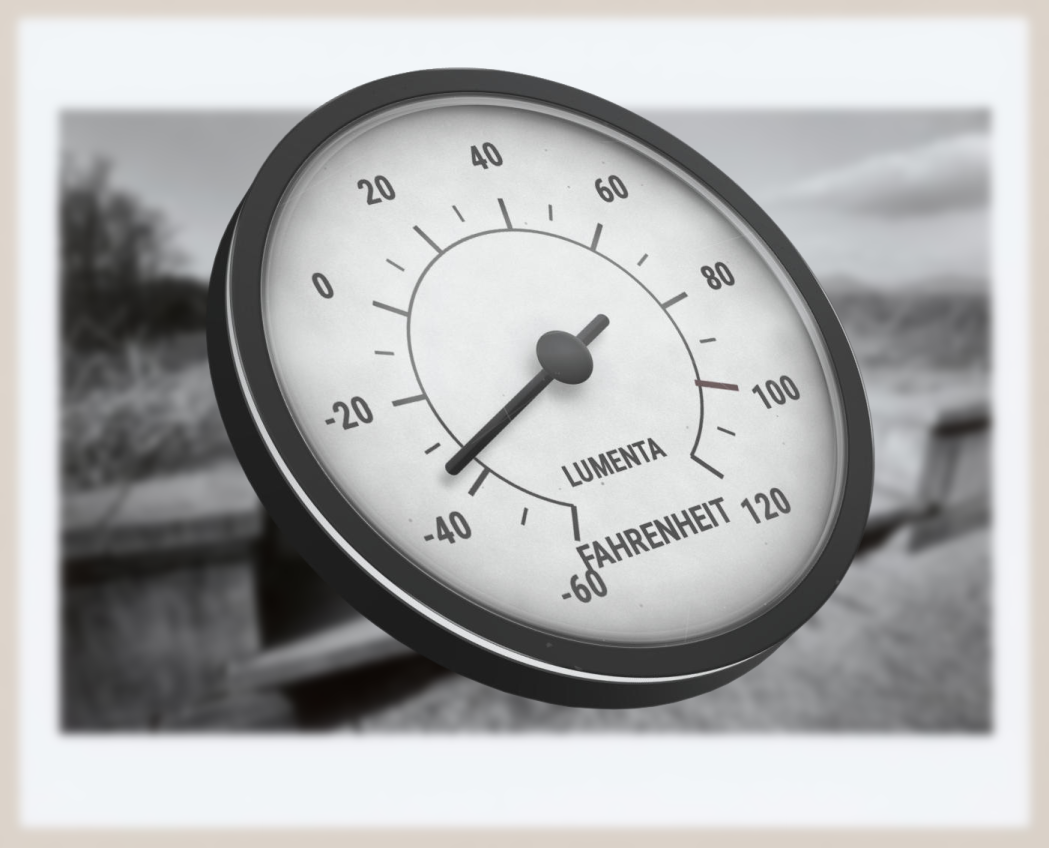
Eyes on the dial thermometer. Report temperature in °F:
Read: -35 °F
